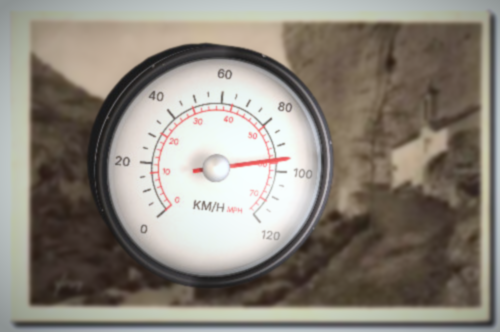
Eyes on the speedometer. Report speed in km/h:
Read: 95 km/h
